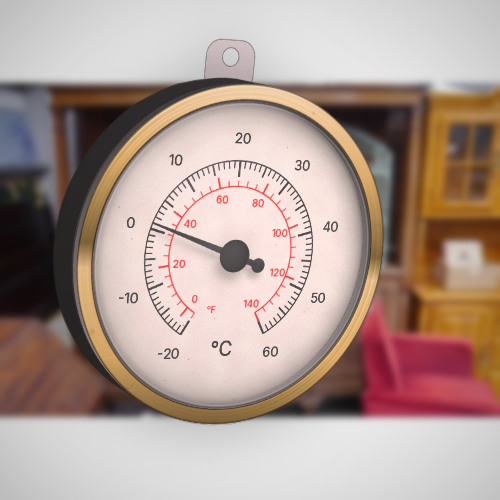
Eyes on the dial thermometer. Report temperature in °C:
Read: 1 °C
